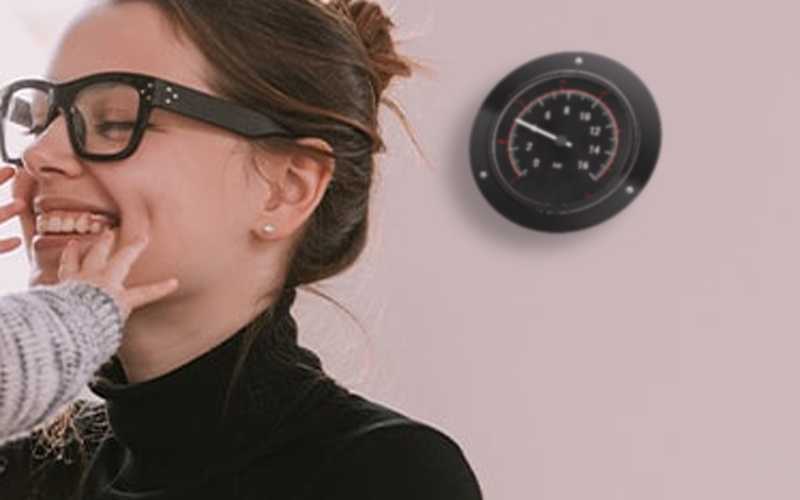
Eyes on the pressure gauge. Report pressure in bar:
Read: 4 bar
